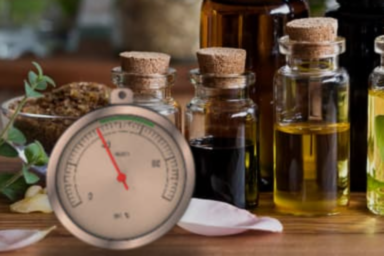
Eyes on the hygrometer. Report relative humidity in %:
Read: 40 %
